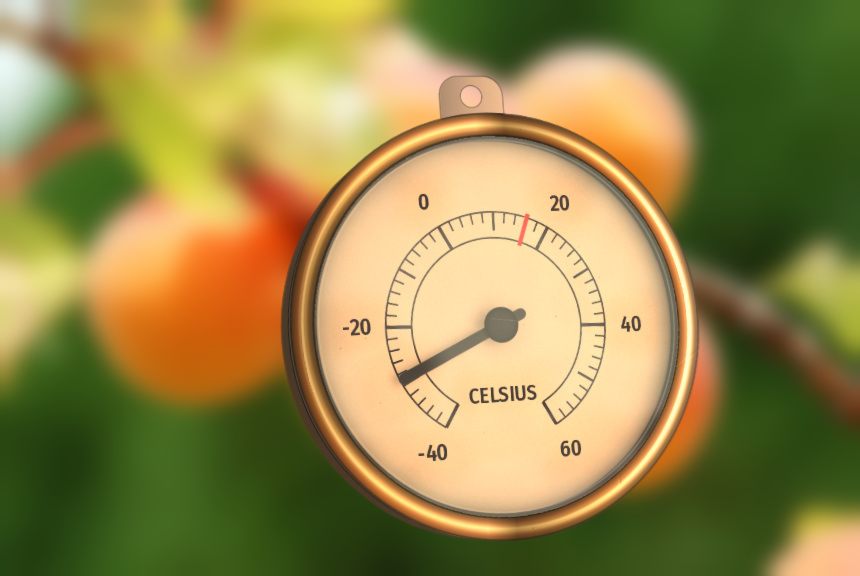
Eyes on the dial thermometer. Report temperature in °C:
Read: -29 °C
